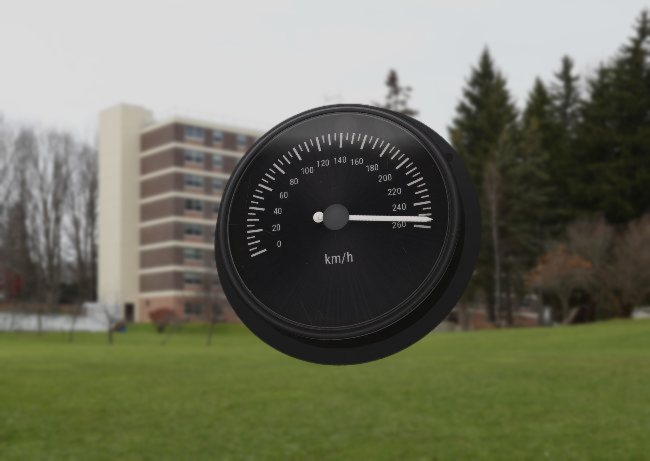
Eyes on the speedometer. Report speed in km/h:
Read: 255 km/h
